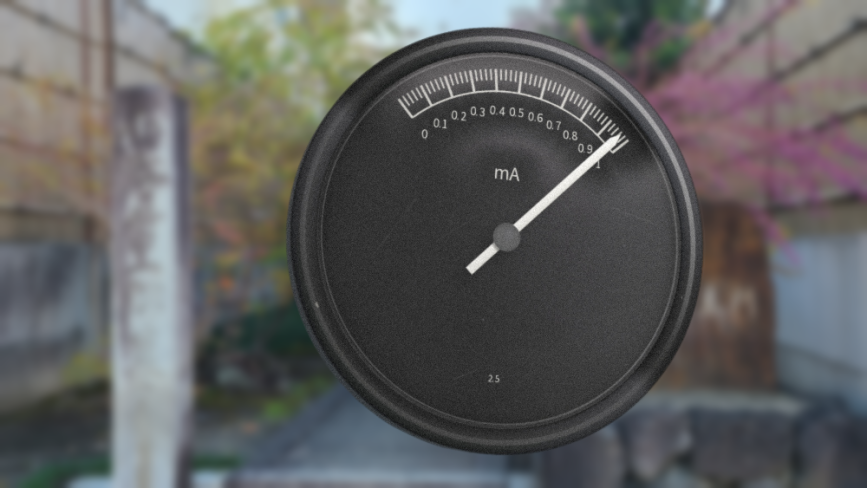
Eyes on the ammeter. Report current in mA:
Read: 0.96 mA
